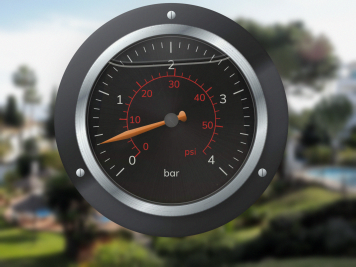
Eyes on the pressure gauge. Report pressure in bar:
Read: 0.4 bar
